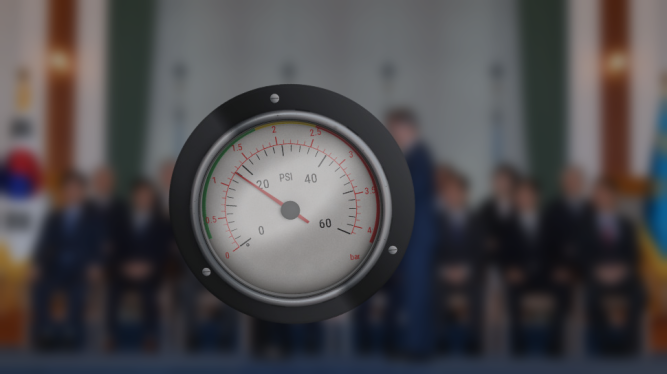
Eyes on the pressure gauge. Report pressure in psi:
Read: 18 psi
